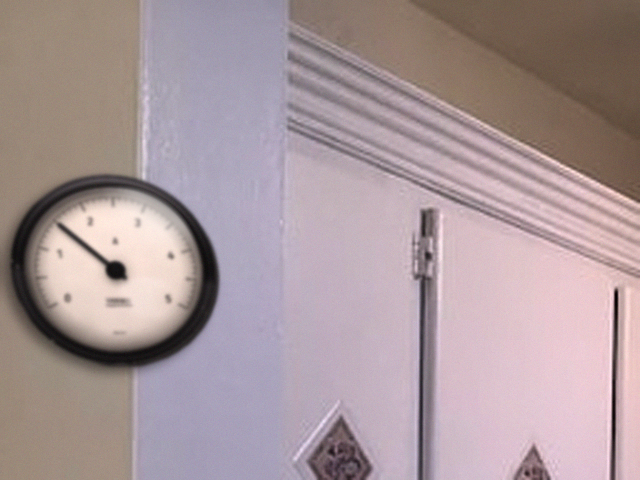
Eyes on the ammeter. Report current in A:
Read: 1.5 A
